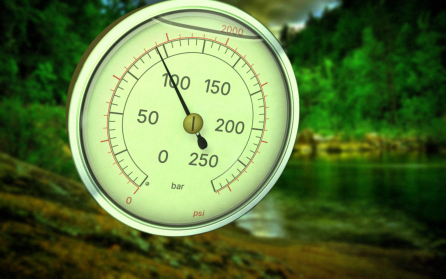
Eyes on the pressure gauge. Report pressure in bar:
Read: 95 bar
